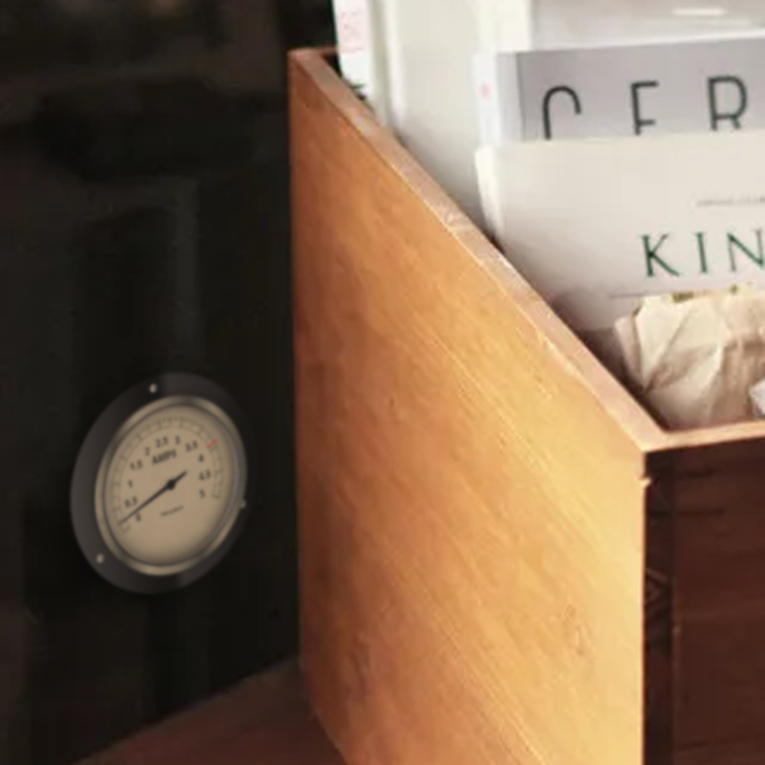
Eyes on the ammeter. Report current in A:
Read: 0.25 A
